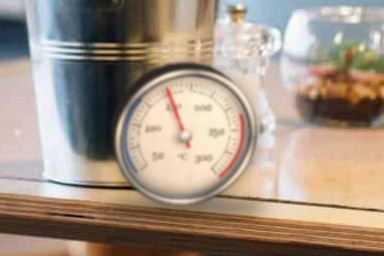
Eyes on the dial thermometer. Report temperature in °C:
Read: 150 °C
